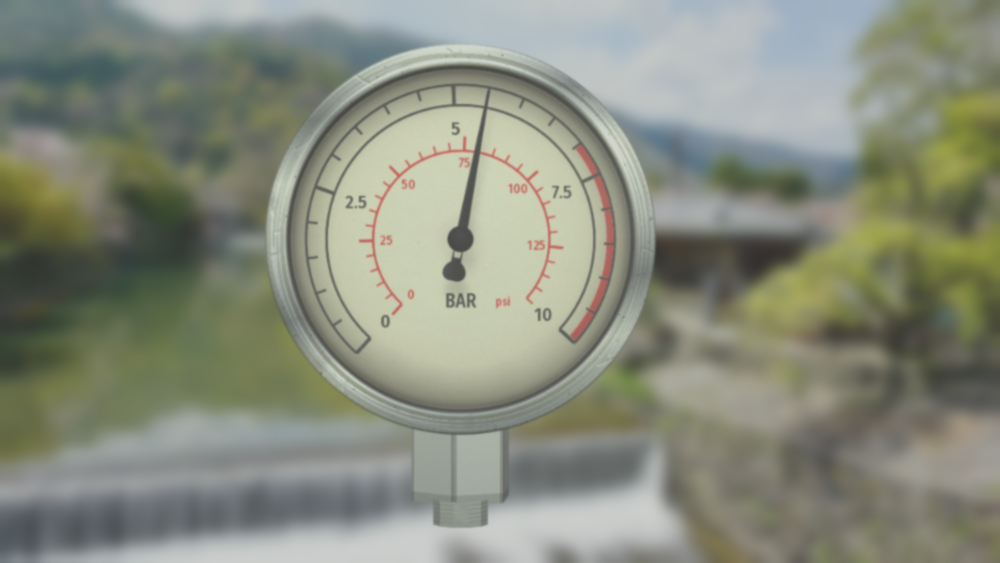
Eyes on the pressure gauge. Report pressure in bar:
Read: 5.5 bar
